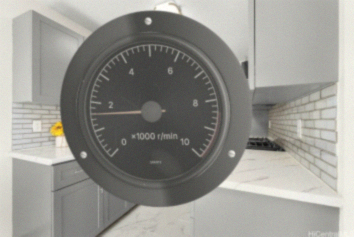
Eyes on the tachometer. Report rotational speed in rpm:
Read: 1600 rpm
